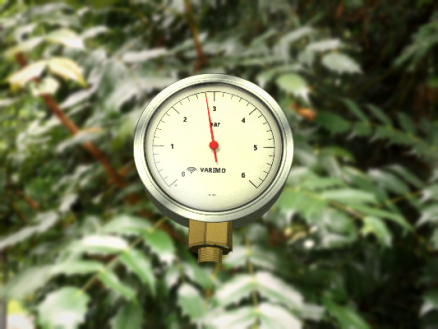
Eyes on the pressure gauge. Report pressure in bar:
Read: 2.8 bar
